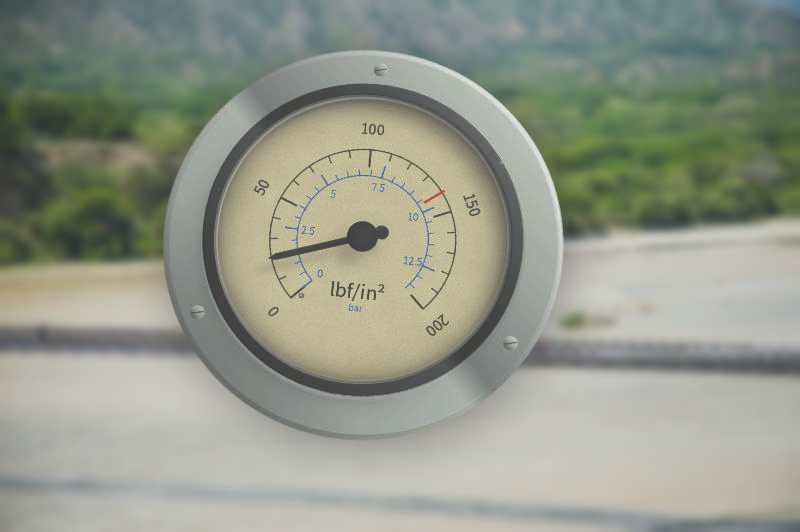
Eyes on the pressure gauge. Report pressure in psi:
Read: 20 psi
